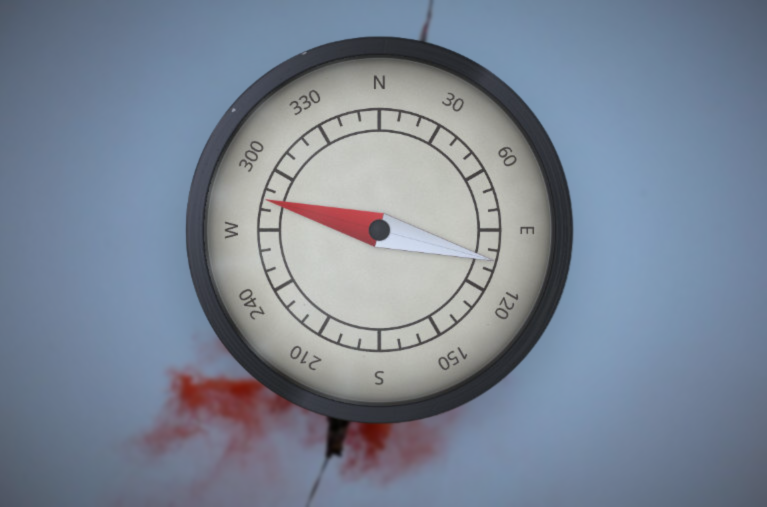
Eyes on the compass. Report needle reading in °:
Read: 285 °
